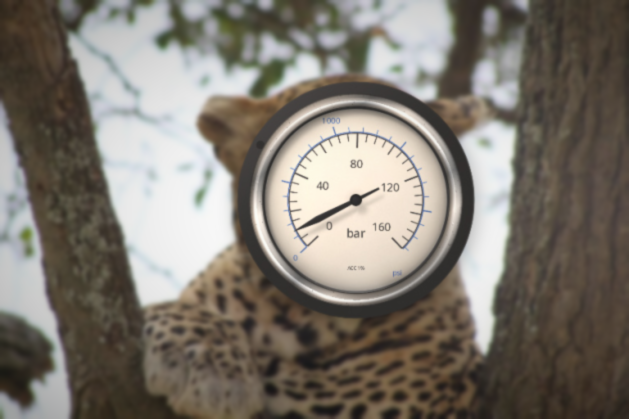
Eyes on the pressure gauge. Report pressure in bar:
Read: 10 bar
